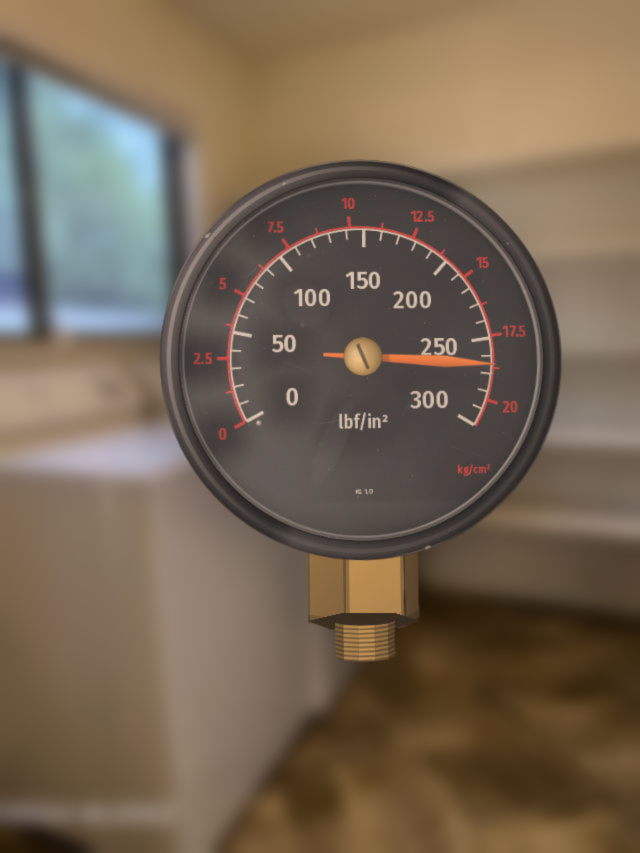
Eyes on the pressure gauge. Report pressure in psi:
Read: 265 psi
